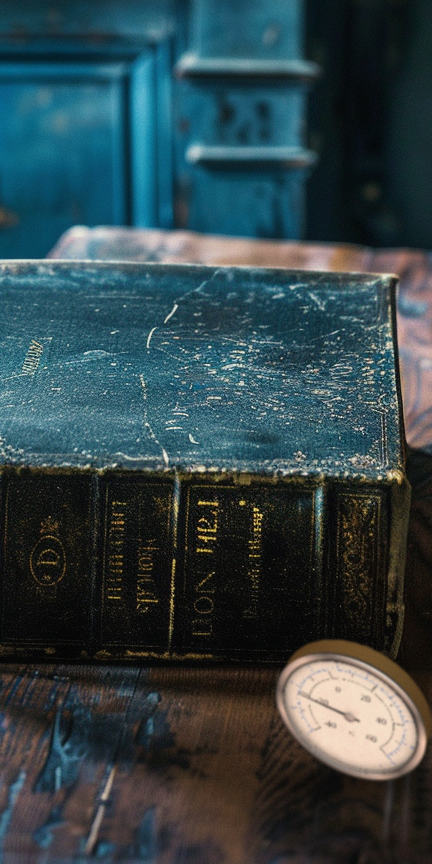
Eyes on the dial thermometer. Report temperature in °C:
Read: -20 °C
